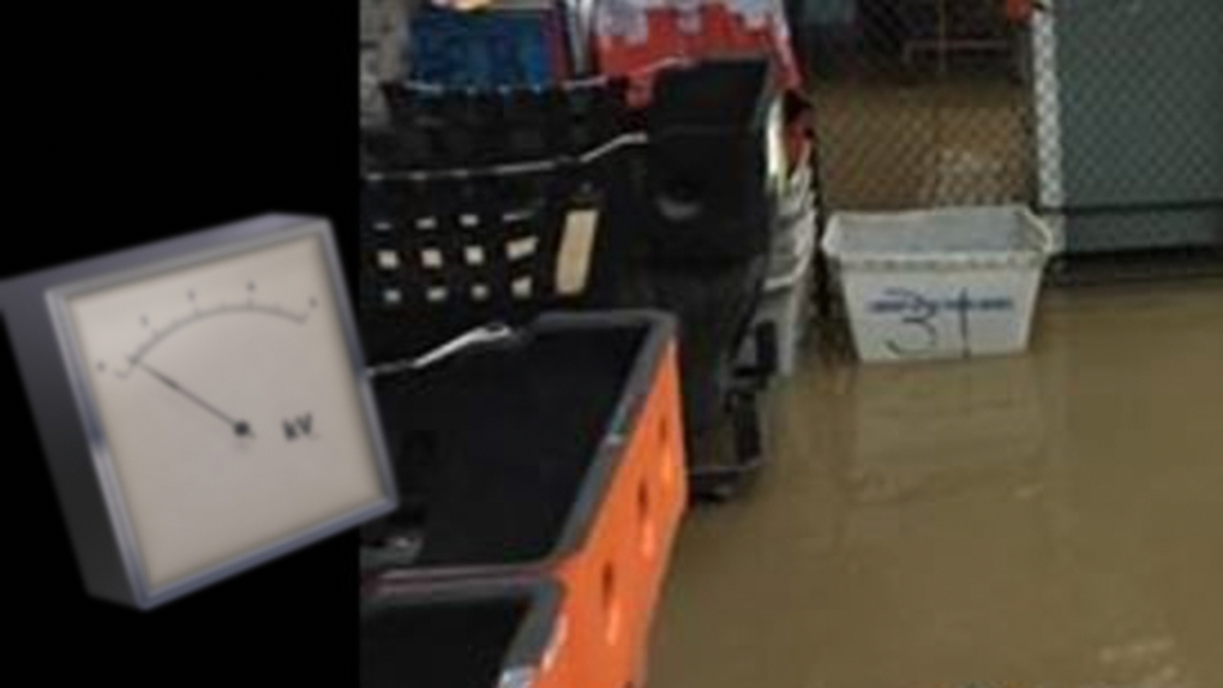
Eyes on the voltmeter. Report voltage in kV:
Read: 1 kV
